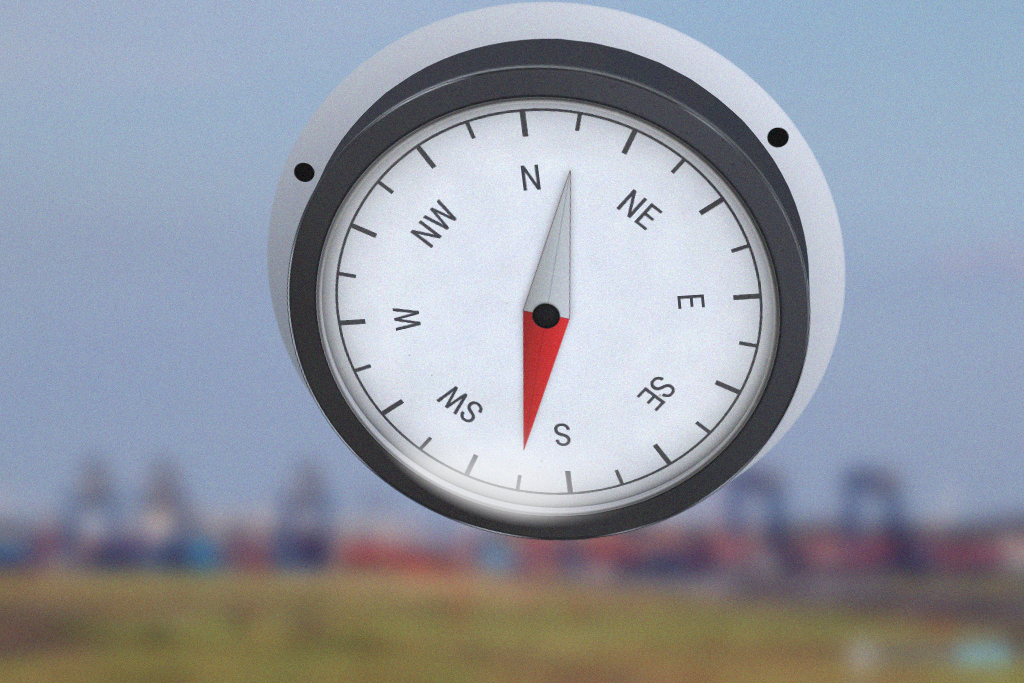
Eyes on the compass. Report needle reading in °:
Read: 195 °
